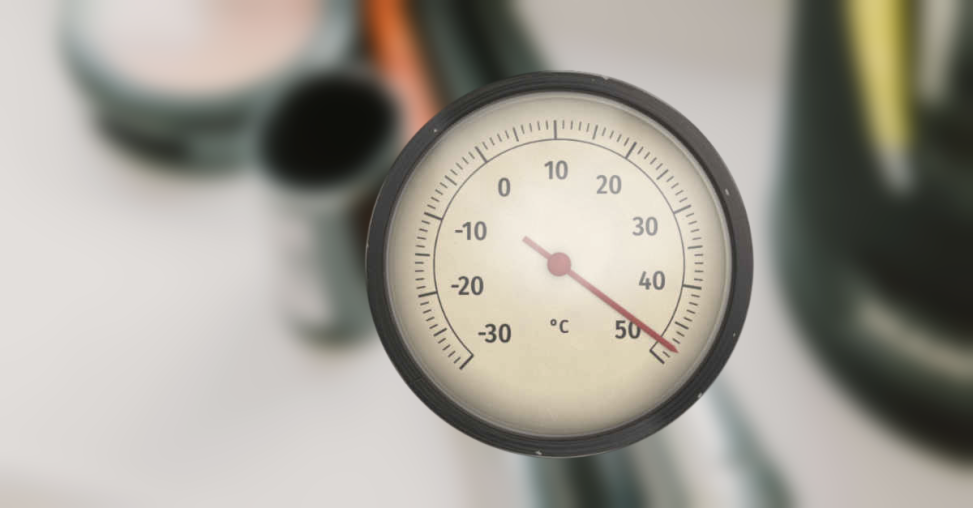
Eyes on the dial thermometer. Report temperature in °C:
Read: 48 °C
